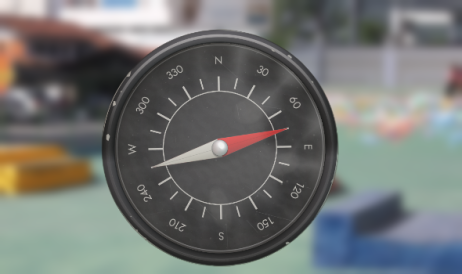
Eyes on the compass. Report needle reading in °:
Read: 75 °
